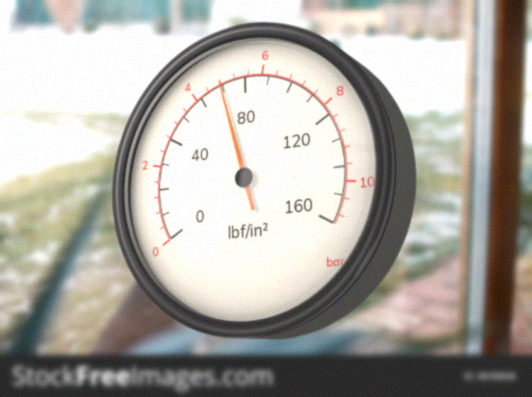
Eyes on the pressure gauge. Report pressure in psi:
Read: 70 psi
